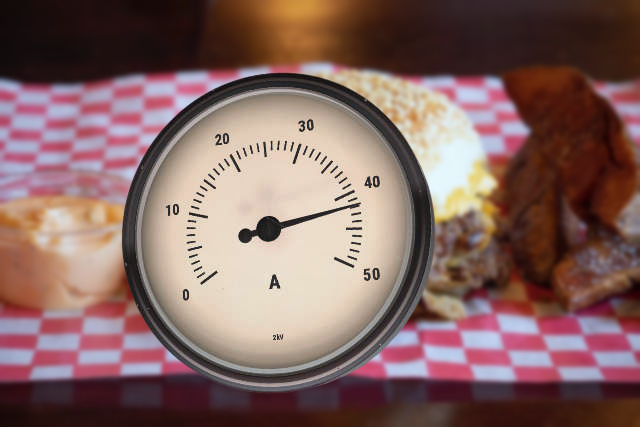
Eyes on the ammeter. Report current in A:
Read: 42 A
